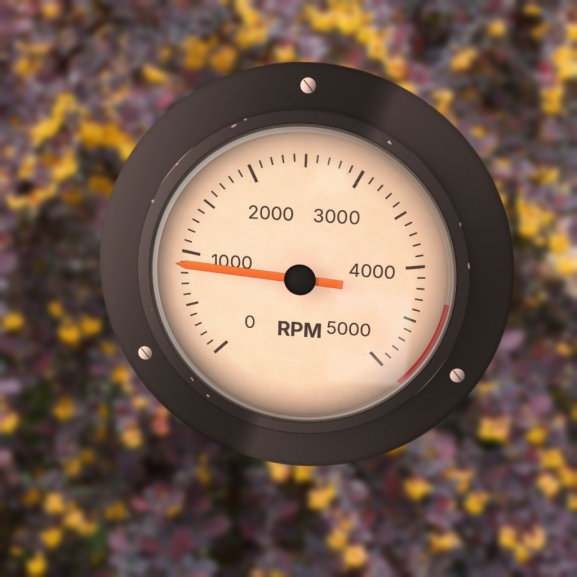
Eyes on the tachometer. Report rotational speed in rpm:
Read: 900 rpm
